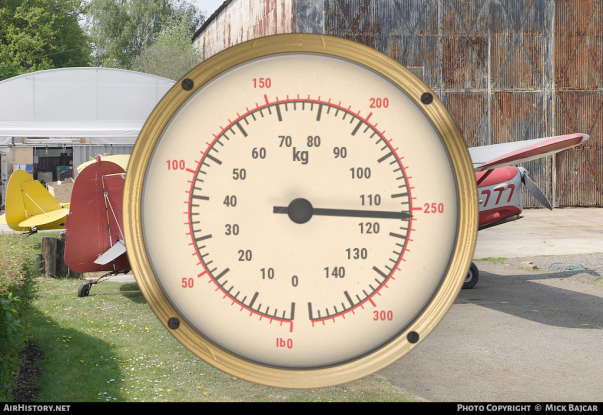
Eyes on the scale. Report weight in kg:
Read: 115 kg
